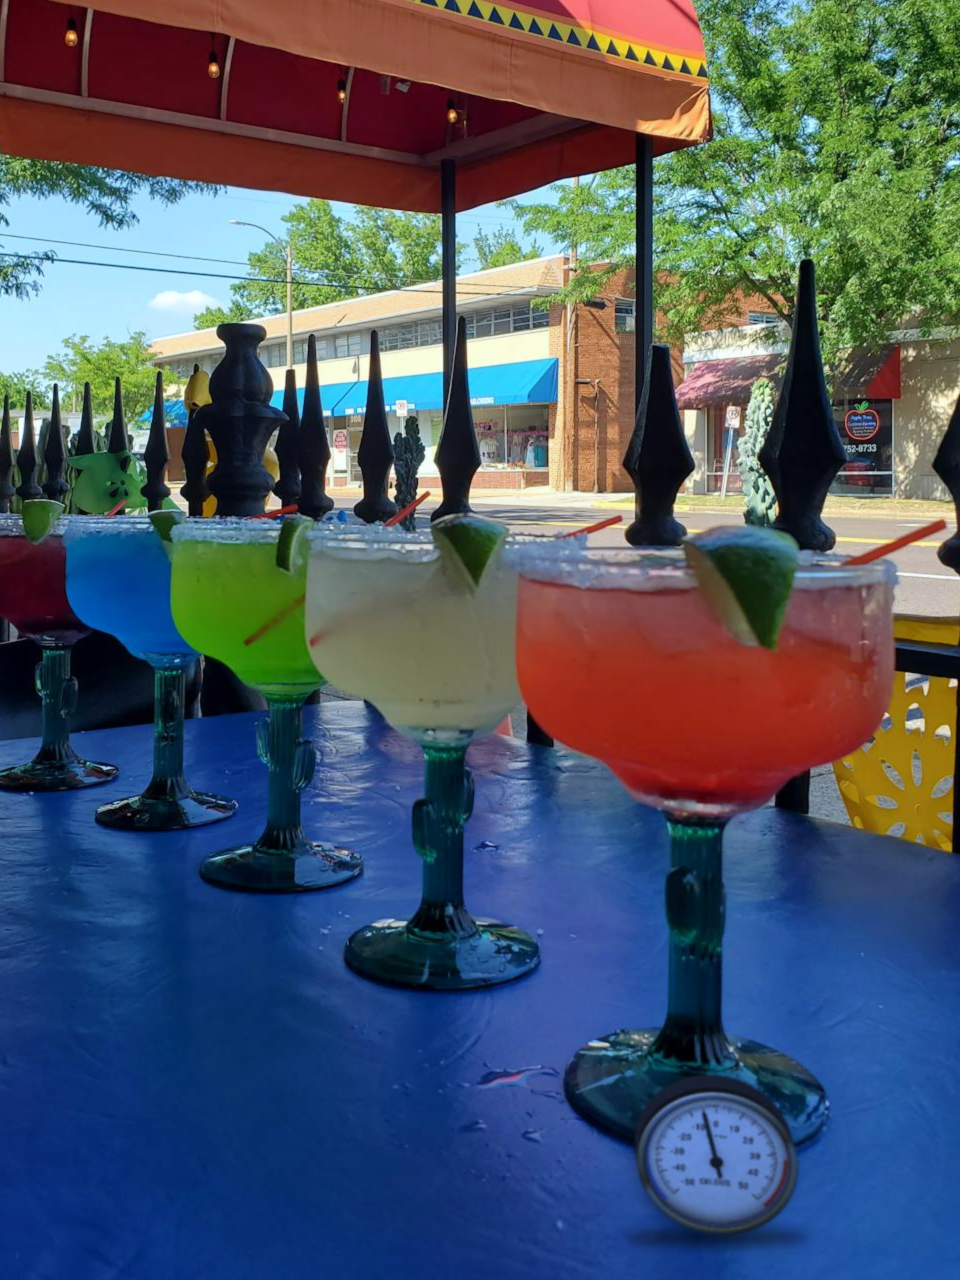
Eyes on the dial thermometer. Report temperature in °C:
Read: -5 °C
